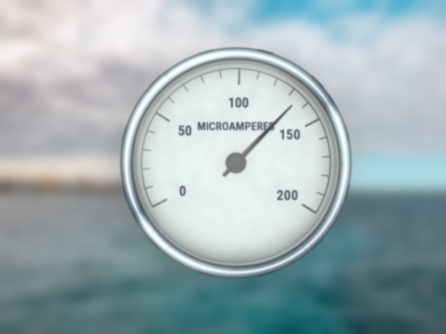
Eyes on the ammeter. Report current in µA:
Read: 135 µA
